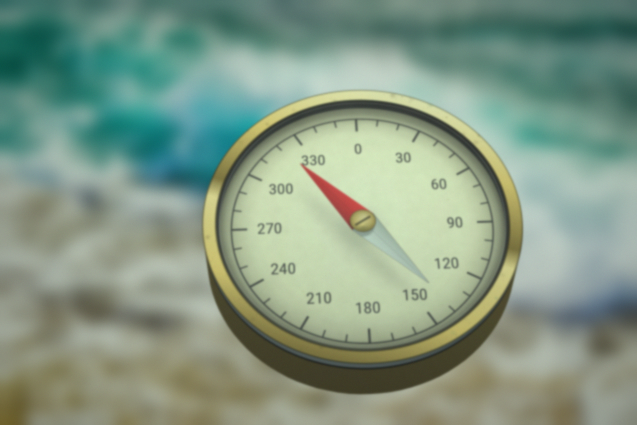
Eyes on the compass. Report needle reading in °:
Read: 320 °
